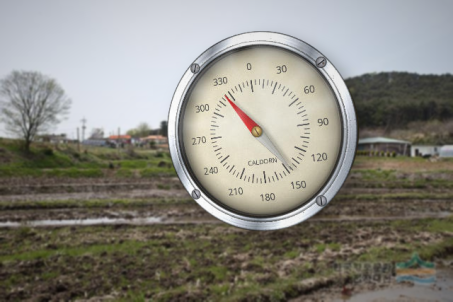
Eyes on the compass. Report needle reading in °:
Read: 325 °
